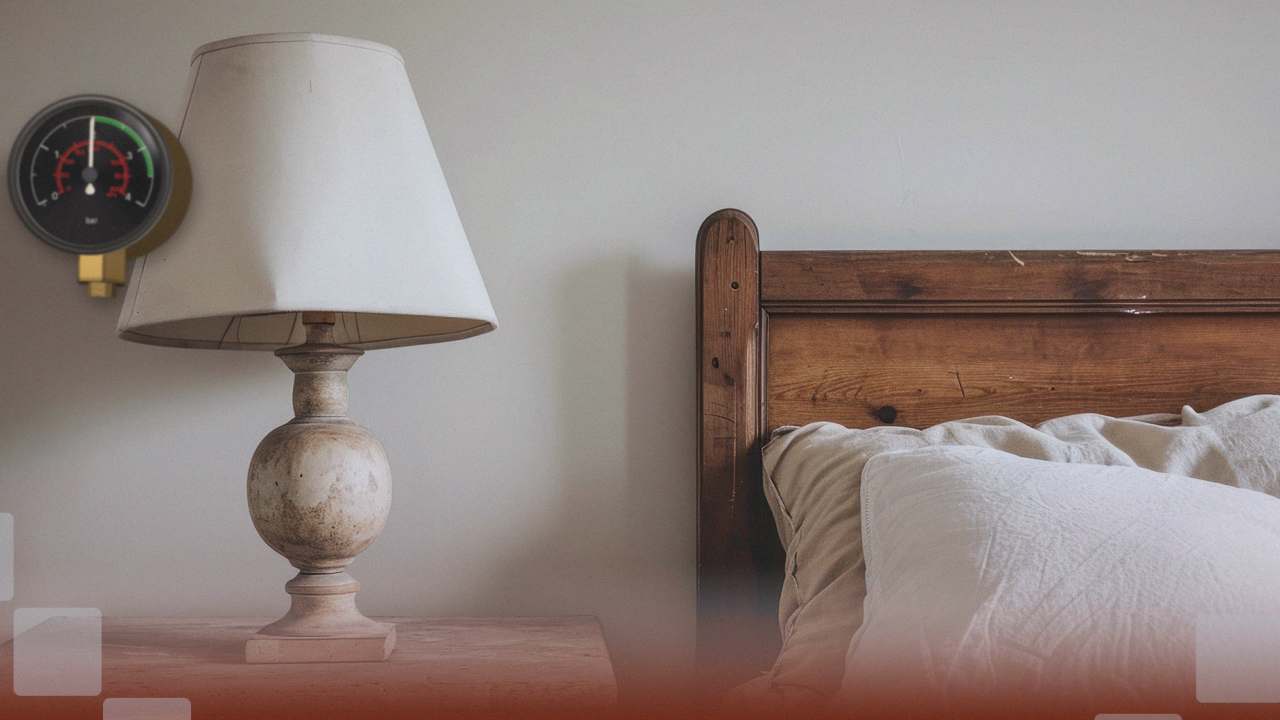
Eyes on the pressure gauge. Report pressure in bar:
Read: 2 bar
